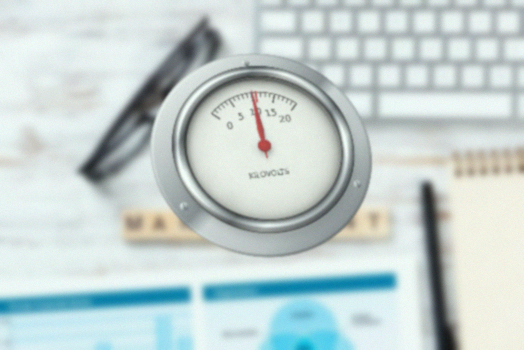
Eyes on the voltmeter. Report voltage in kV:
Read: 10 kV
